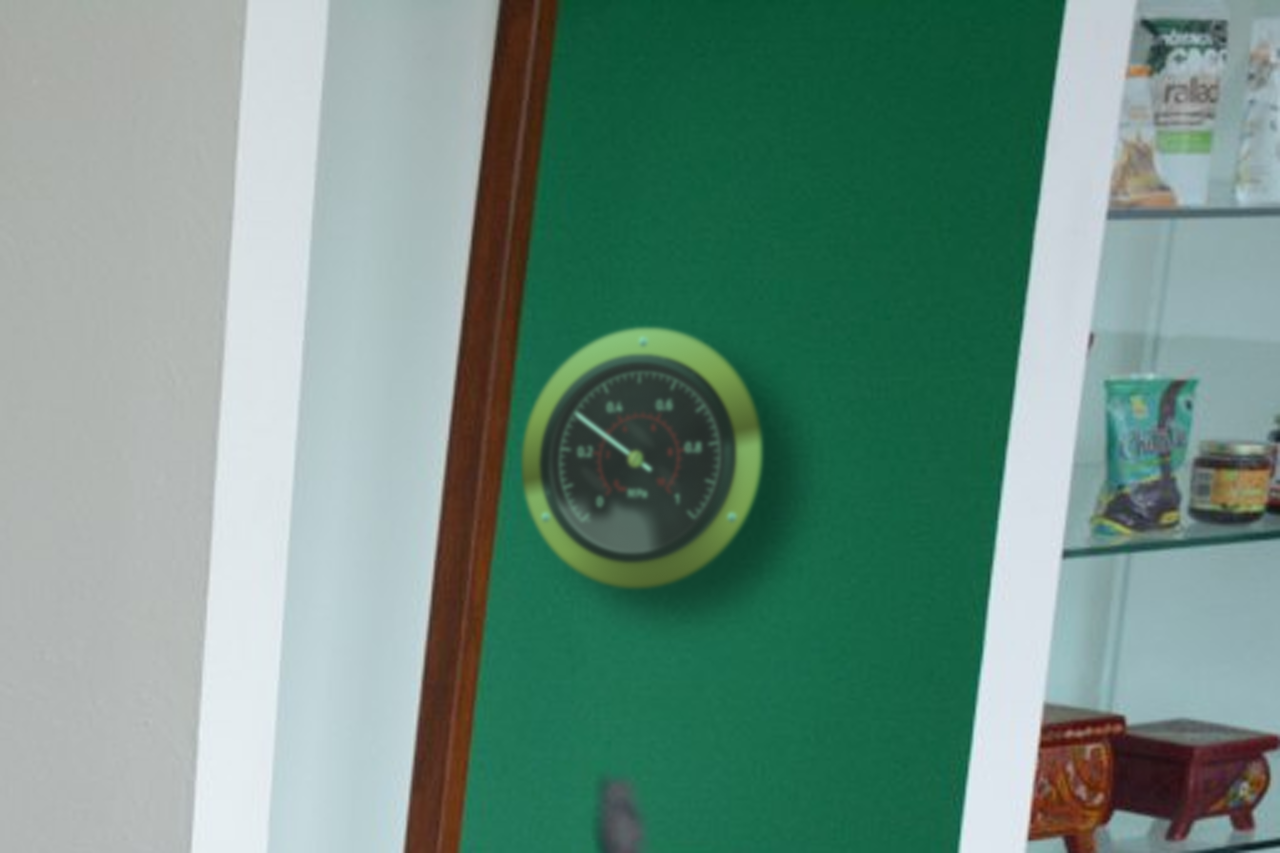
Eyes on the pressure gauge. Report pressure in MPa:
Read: 0.3 MPa
